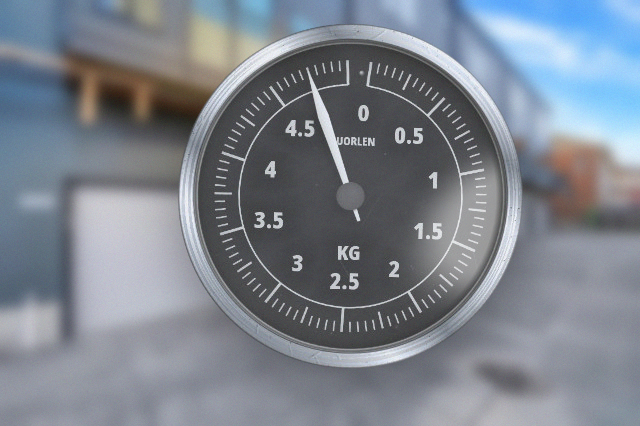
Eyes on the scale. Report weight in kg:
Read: 4.75 kg
